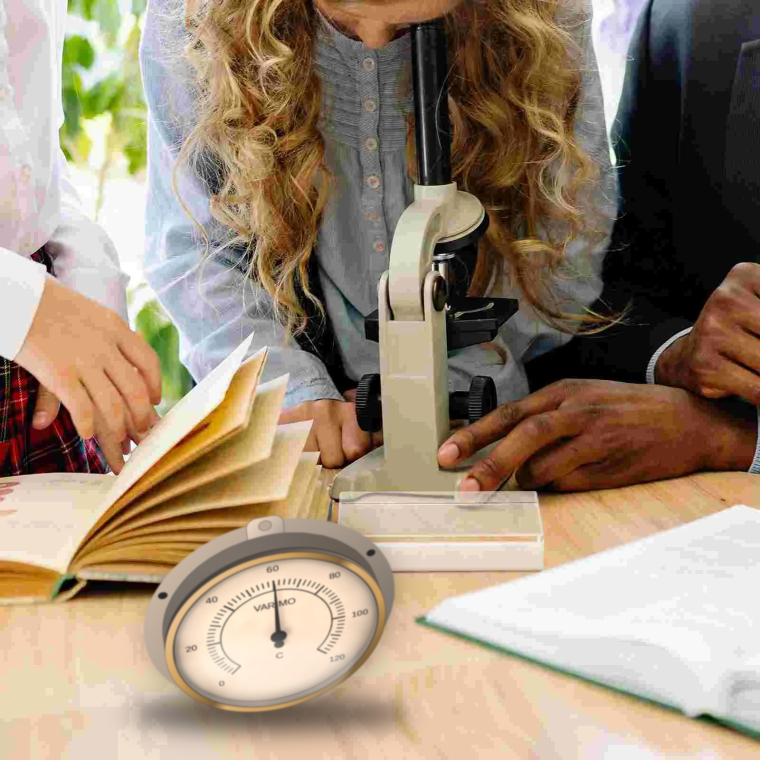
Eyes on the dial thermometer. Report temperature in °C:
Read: 60 °C
